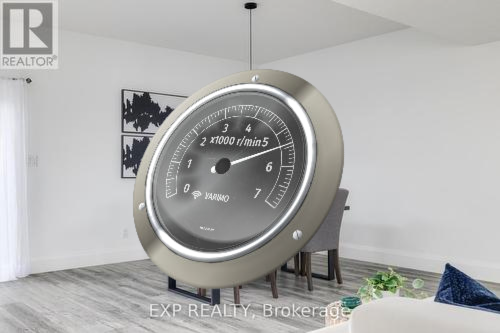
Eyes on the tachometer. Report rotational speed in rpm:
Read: 5500 rpm
